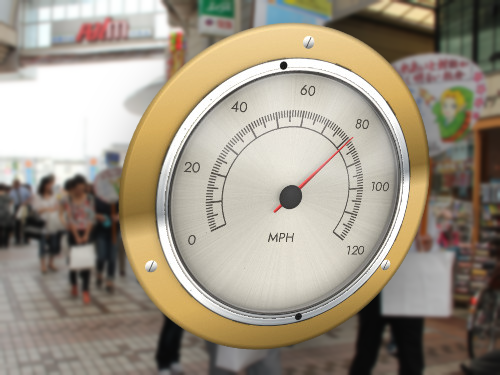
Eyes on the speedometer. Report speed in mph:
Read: 80 mph
